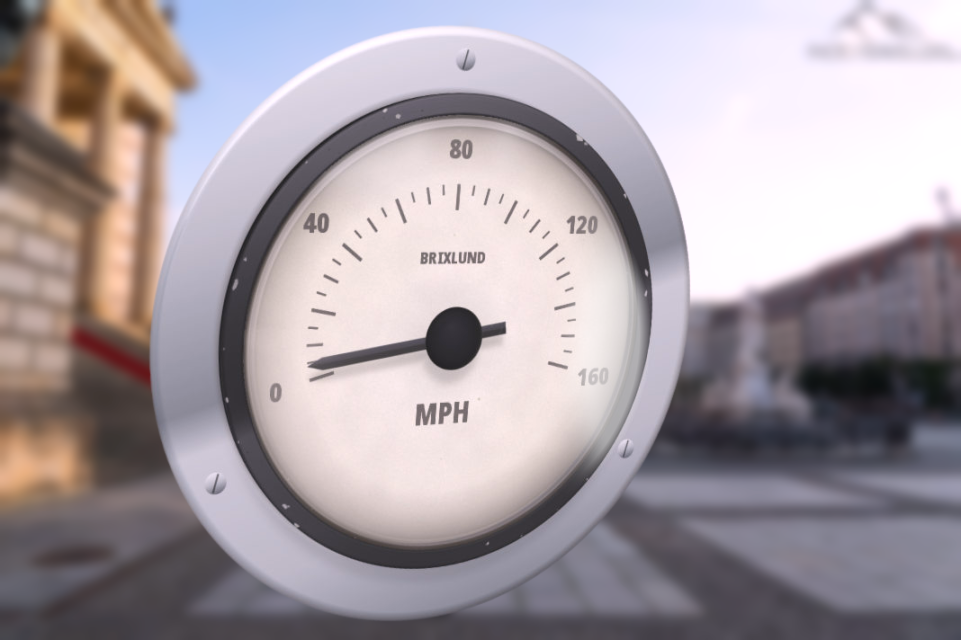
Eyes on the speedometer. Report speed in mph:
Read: 5 mph
